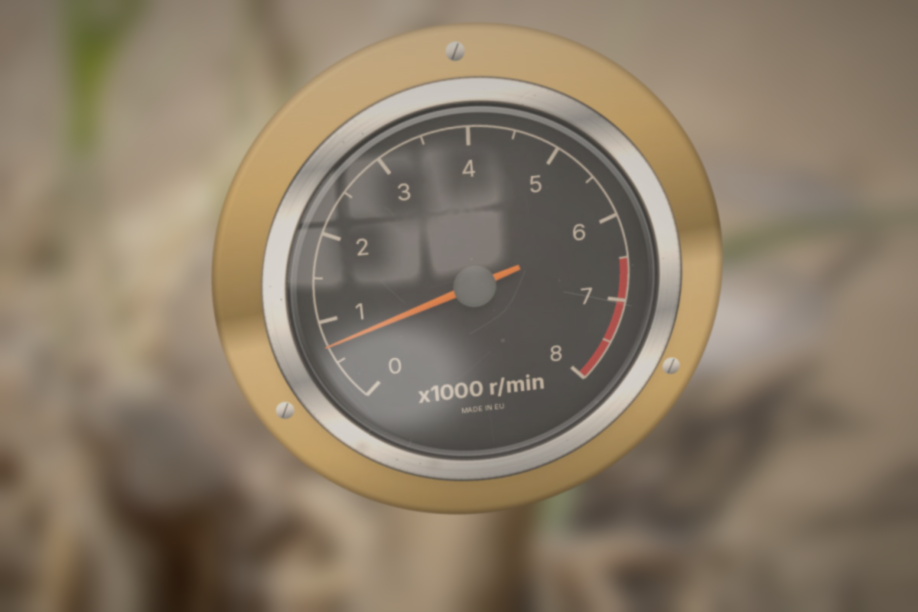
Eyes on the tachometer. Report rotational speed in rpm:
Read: 750 rpm
